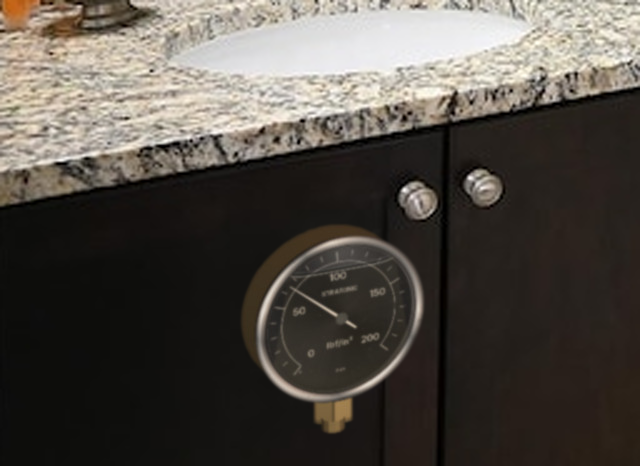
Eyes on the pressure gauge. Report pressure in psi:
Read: 65 psi
